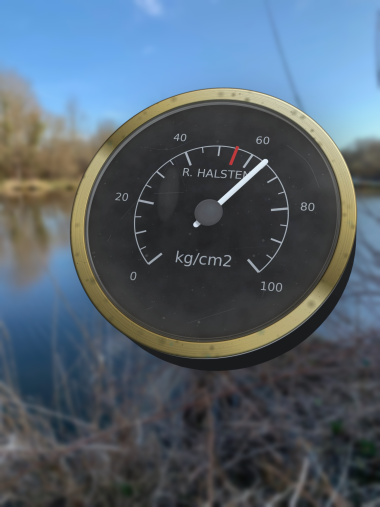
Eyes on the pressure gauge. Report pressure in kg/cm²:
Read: 65 kg/cm²
